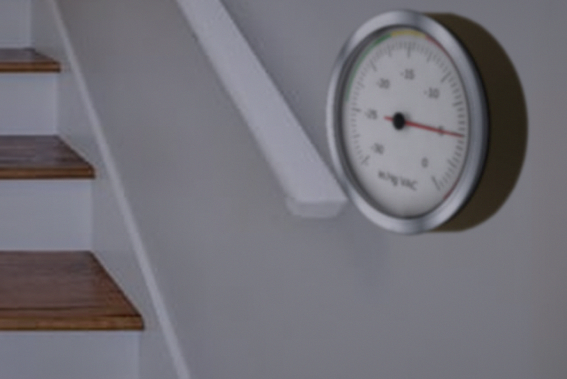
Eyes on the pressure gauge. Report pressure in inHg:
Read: -5 inHg
